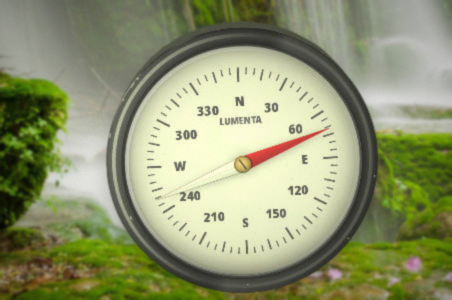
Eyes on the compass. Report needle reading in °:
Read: 70 °
